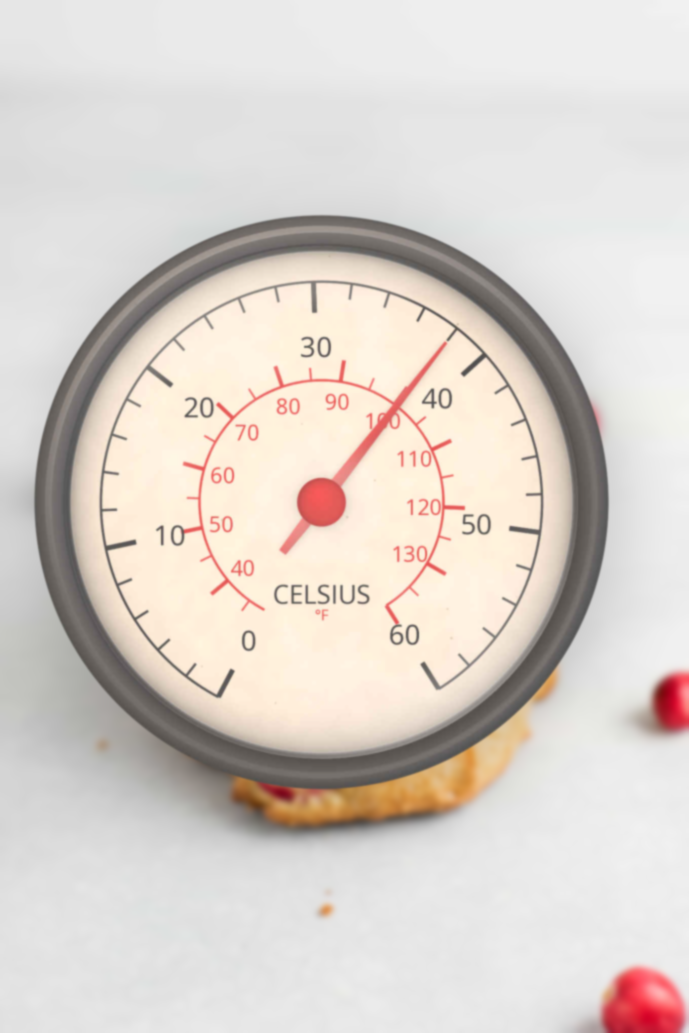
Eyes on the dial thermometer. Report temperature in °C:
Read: 38 °C
